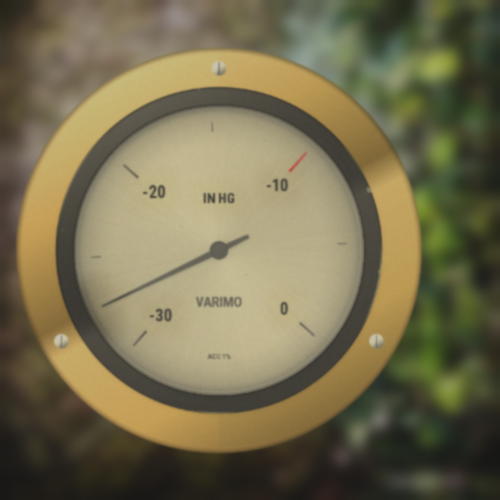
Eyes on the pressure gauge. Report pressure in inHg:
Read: -27.5 inHg
